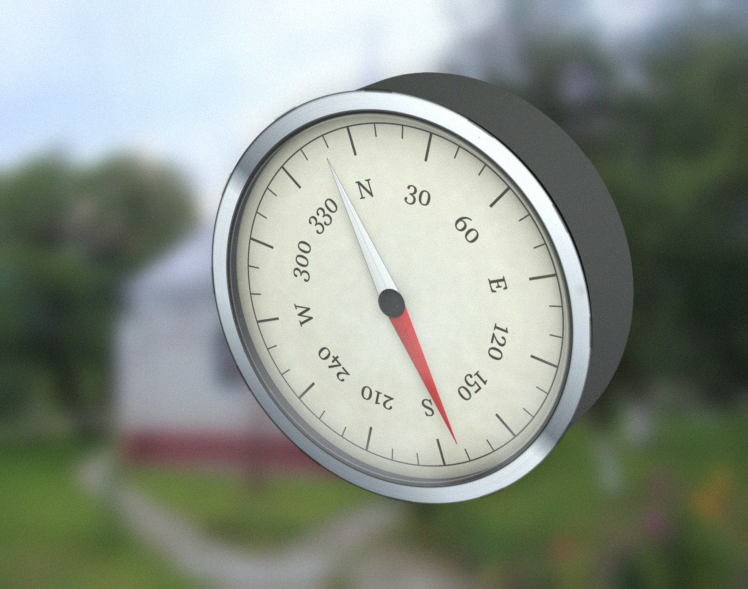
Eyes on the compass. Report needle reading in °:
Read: 170 °
